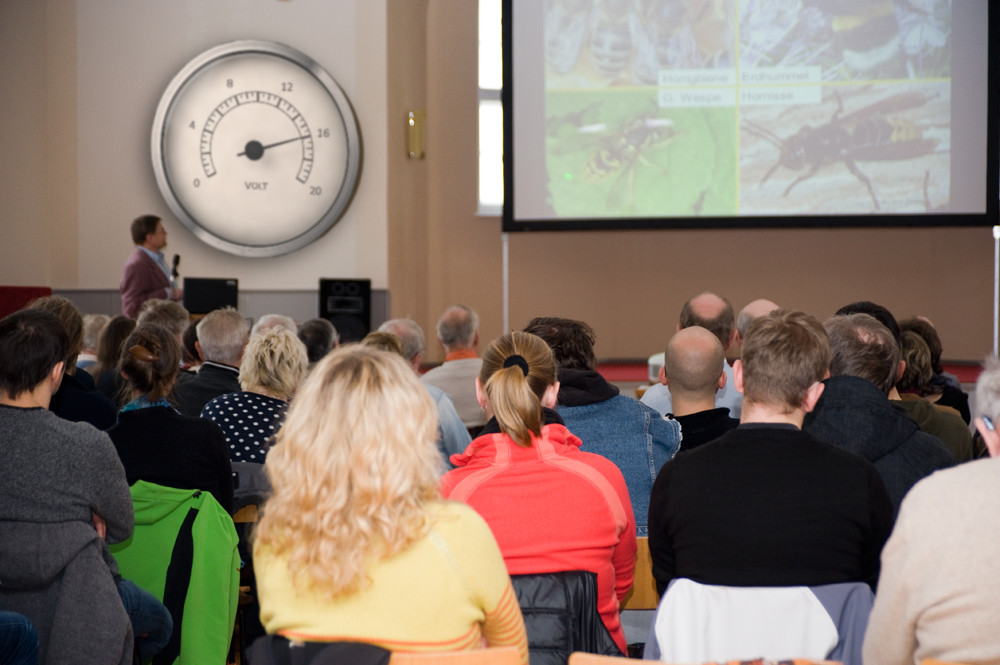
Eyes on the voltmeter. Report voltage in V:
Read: 16 V
